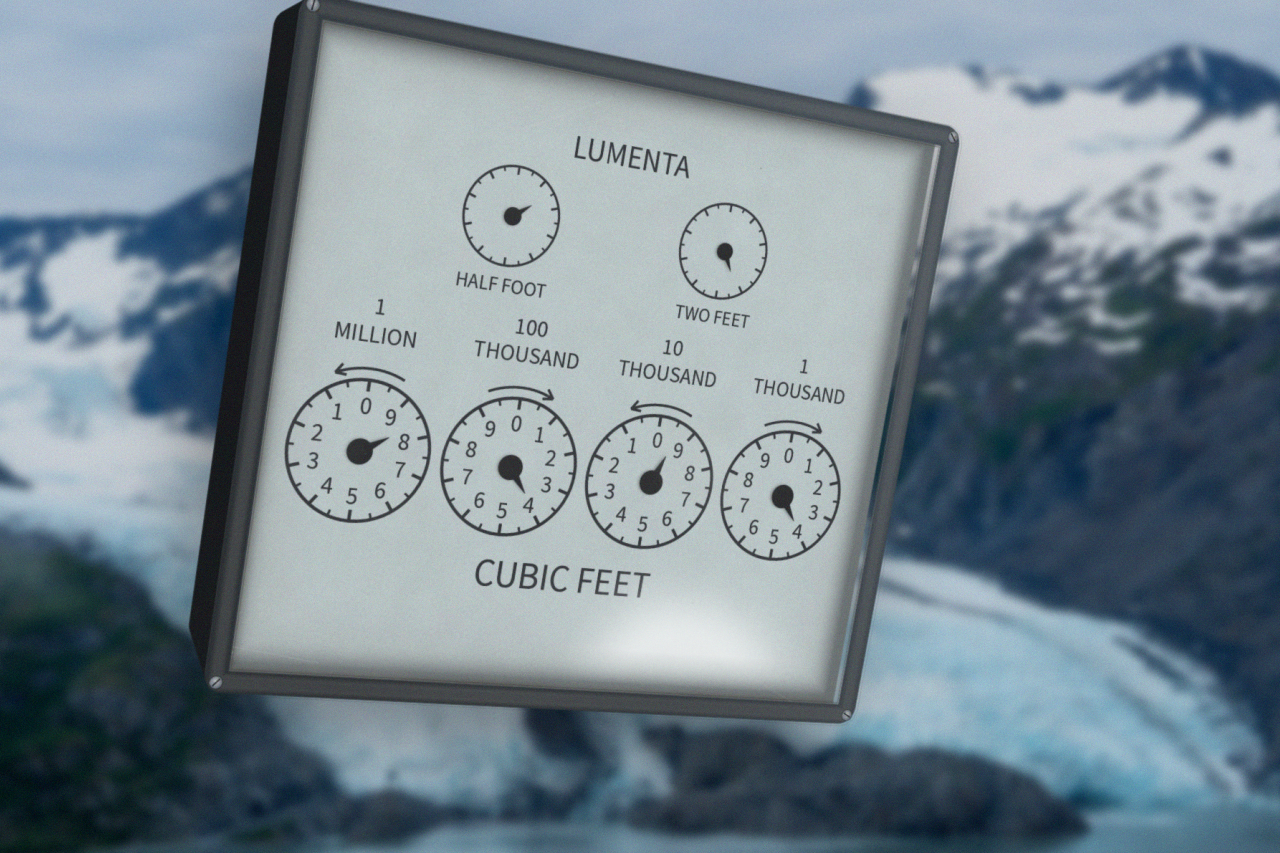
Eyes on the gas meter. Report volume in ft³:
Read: 839400 ft³
